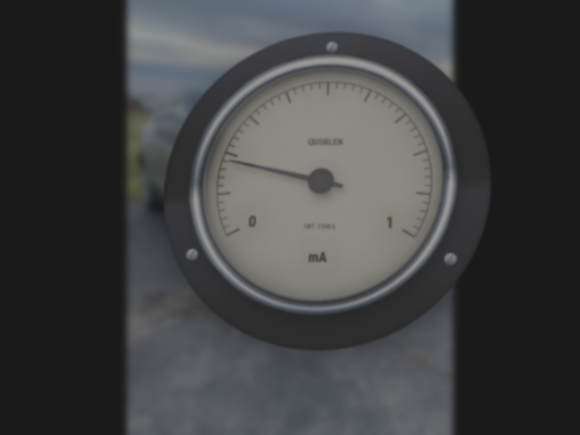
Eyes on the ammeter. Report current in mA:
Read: 0.18 mA
